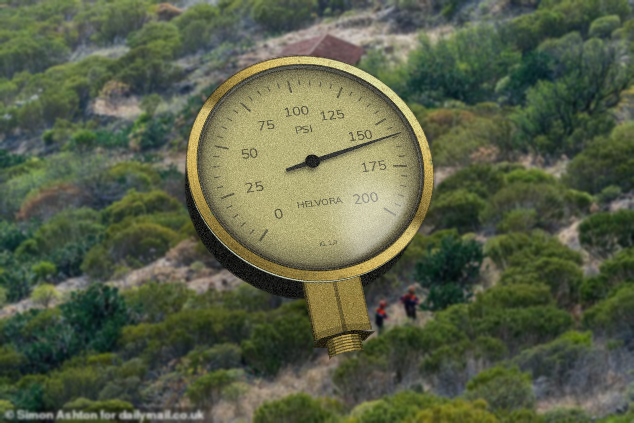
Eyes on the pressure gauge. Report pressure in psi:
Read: 160 psi
